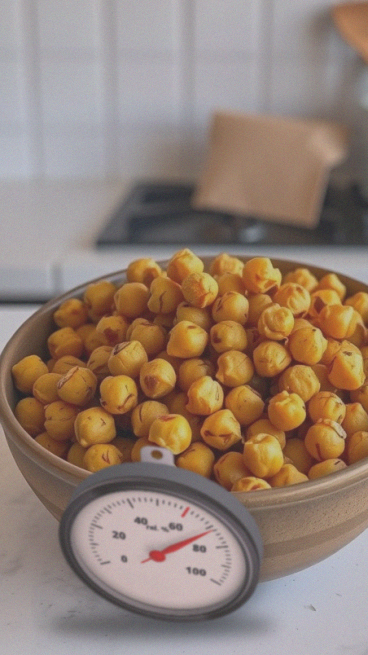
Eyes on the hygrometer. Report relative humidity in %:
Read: 70 %
